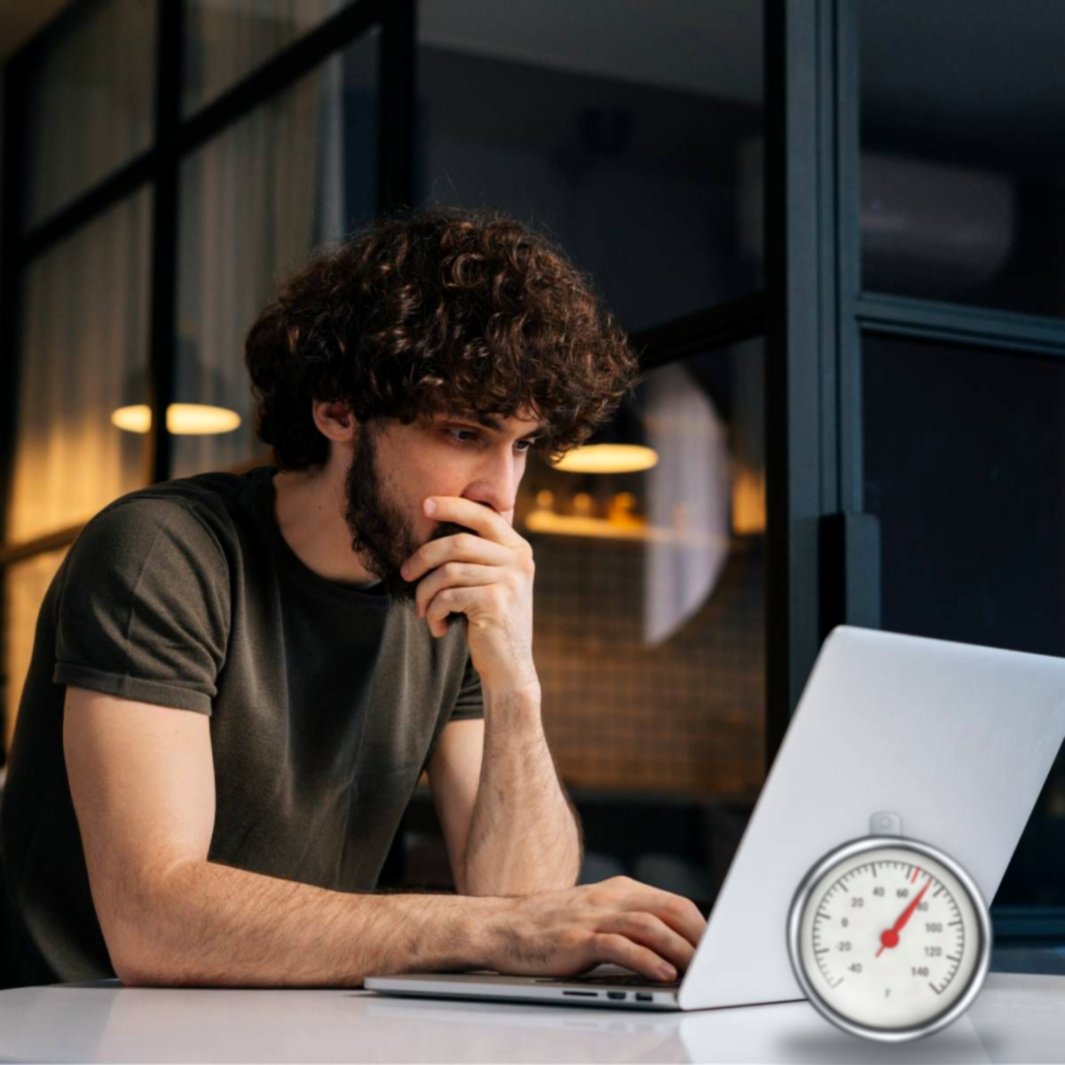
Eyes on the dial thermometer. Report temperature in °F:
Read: 72 °F
